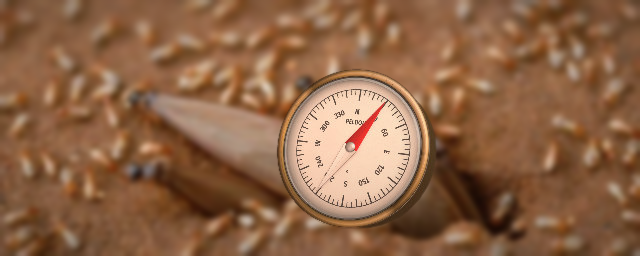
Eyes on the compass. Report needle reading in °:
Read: 30 °
